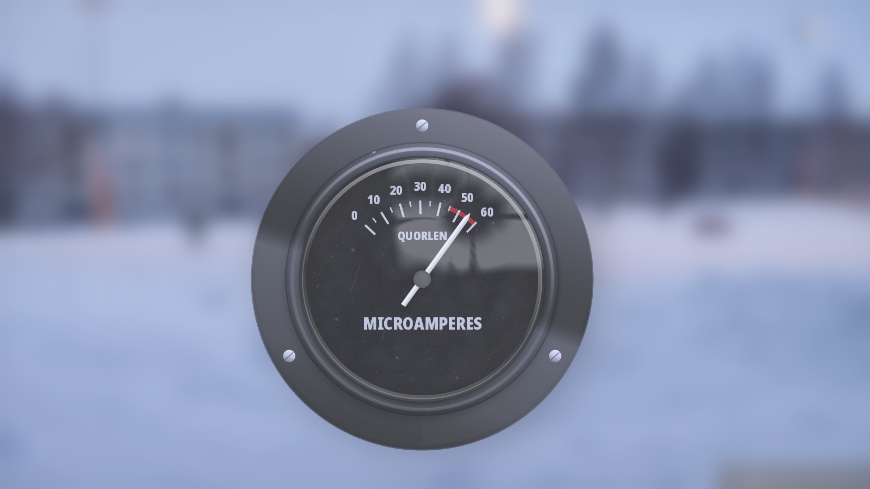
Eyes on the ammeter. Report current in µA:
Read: 55 µA
